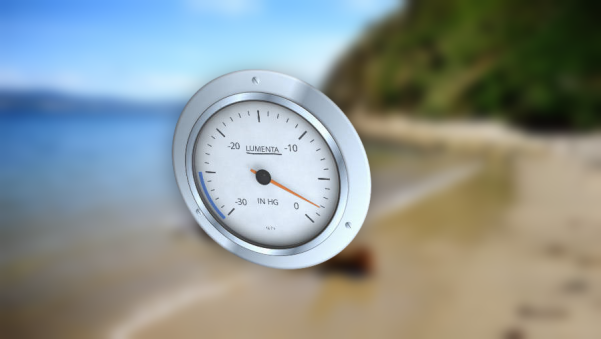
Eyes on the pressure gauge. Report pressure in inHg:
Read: -2 inHg
